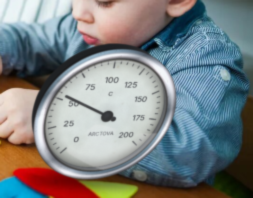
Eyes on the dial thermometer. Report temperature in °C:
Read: 55 °C
